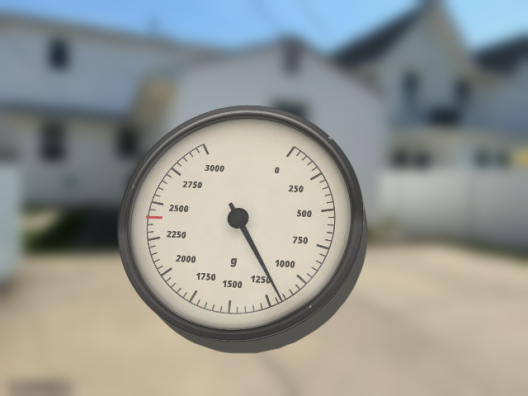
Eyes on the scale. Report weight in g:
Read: 1175 g
